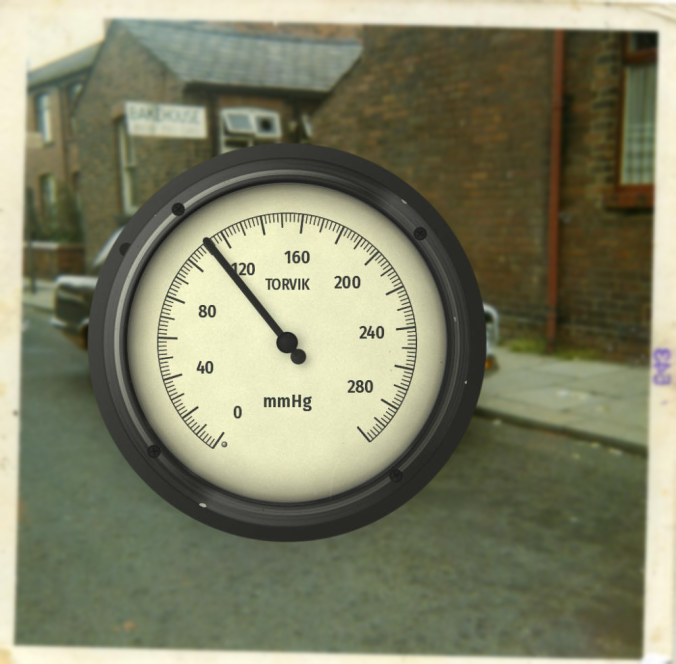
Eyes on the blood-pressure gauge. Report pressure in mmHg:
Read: 112 mmHg
